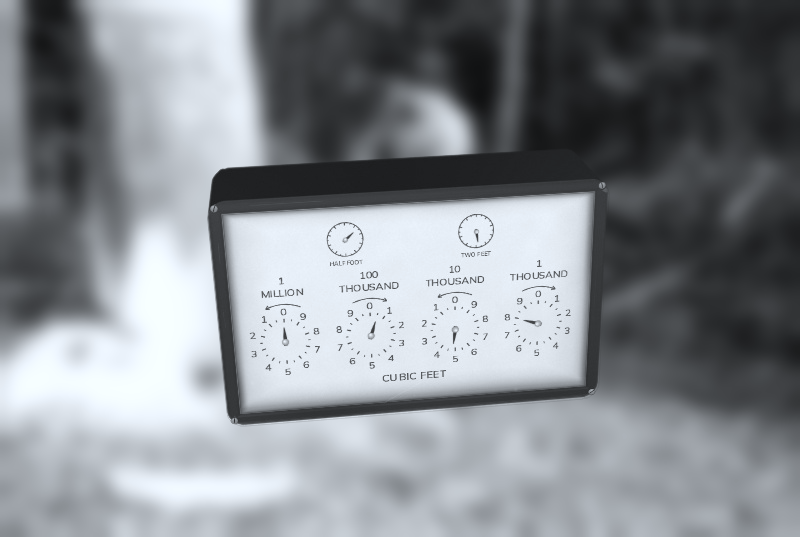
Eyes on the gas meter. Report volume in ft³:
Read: 4800 ft³
